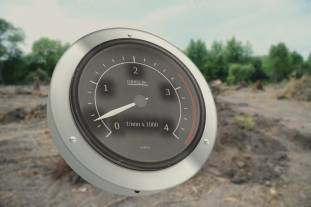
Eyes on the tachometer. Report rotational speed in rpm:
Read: 300 rpm
